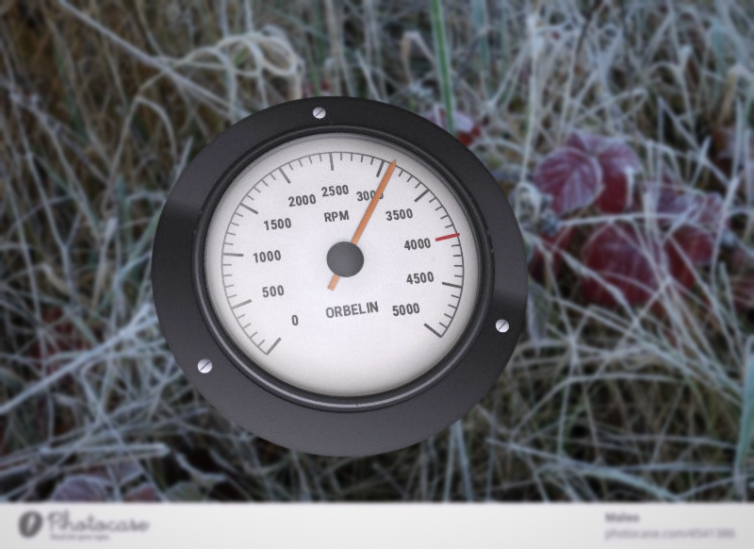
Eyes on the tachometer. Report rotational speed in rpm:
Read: 3100 rpm
